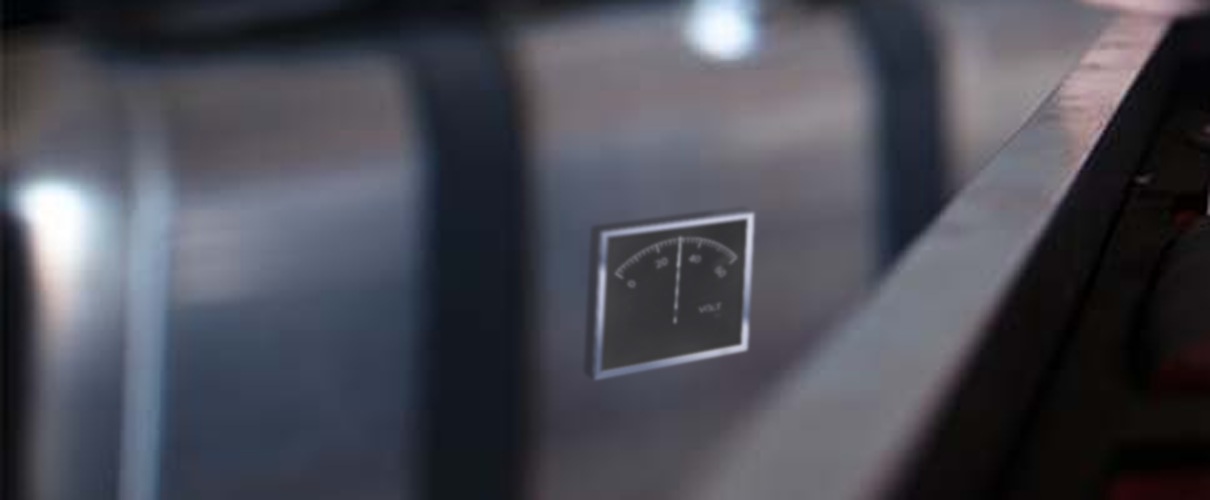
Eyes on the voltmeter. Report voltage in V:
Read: 30 V
